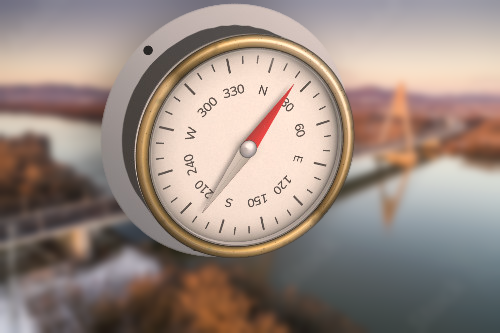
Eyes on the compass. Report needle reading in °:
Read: 20 °
